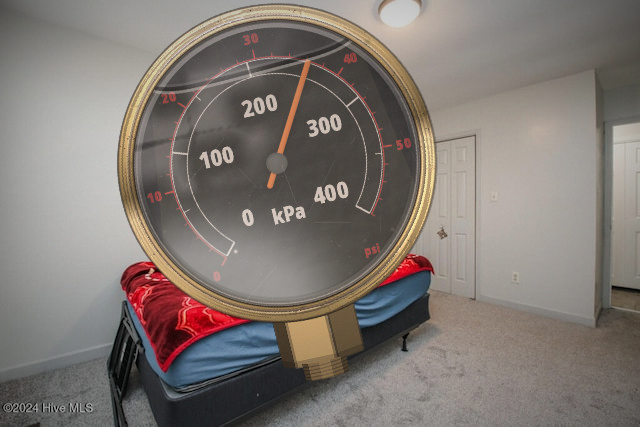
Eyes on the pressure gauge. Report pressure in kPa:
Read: 250 kPa
